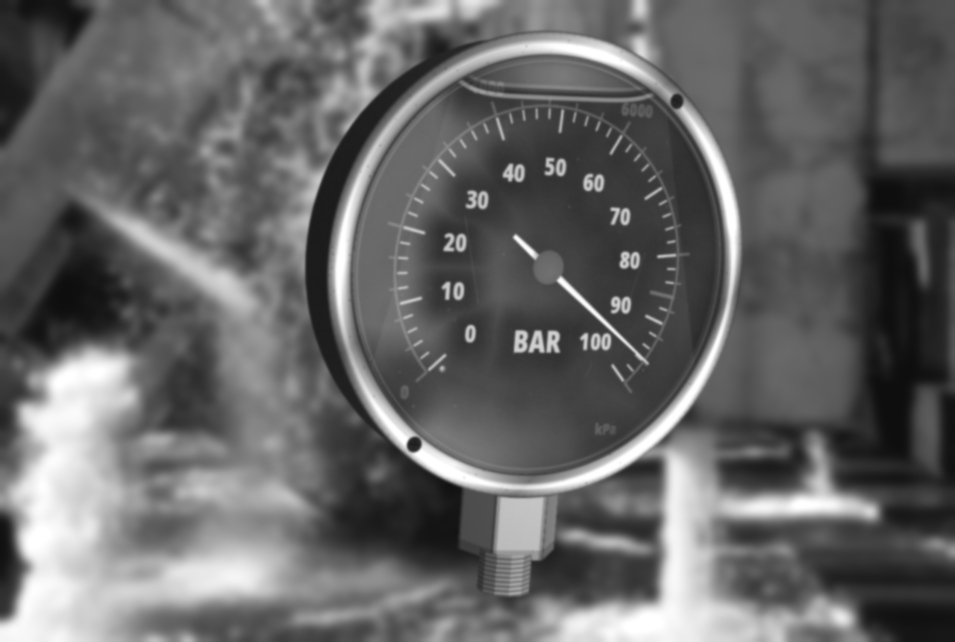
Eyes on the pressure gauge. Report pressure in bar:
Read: 96 bar
